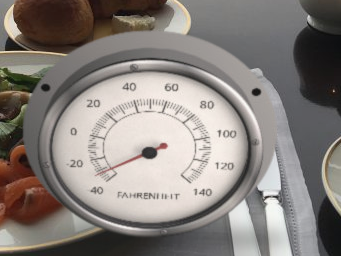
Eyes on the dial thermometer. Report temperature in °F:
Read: -30 °F
